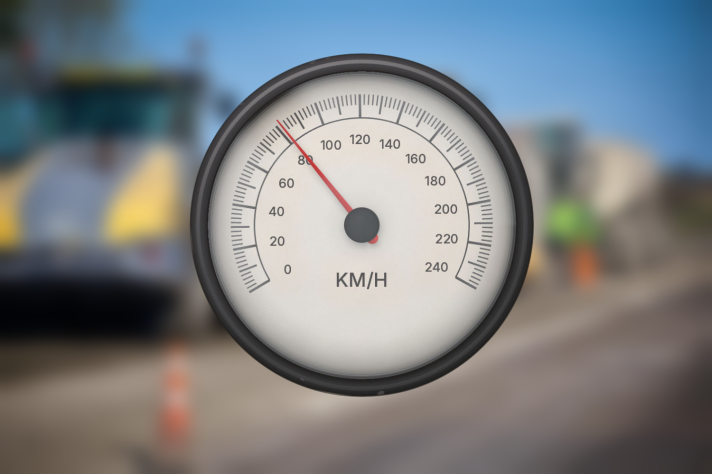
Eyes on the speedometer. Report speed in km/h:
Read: 82 km/h
